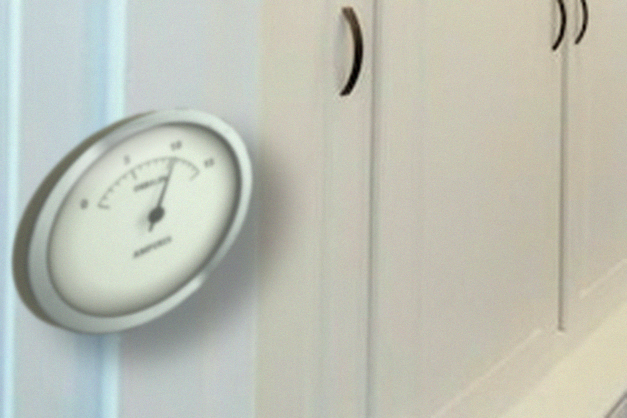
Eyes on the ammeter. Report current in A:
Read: 10 A
